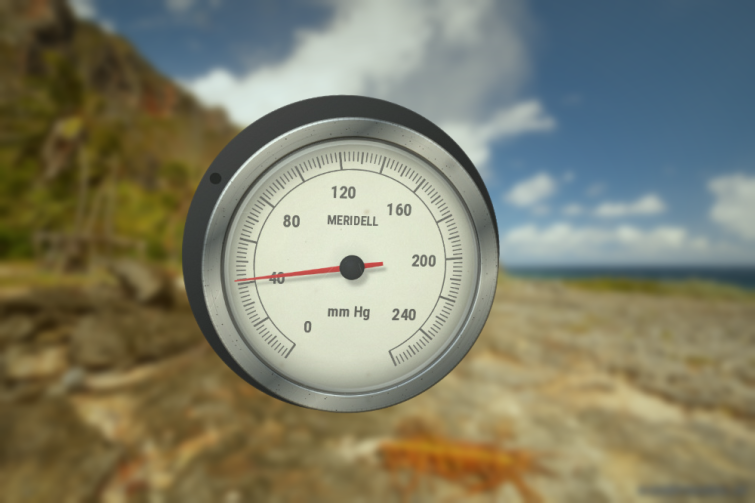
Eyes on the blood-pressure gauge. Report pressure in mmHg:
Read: 42 mmHg
